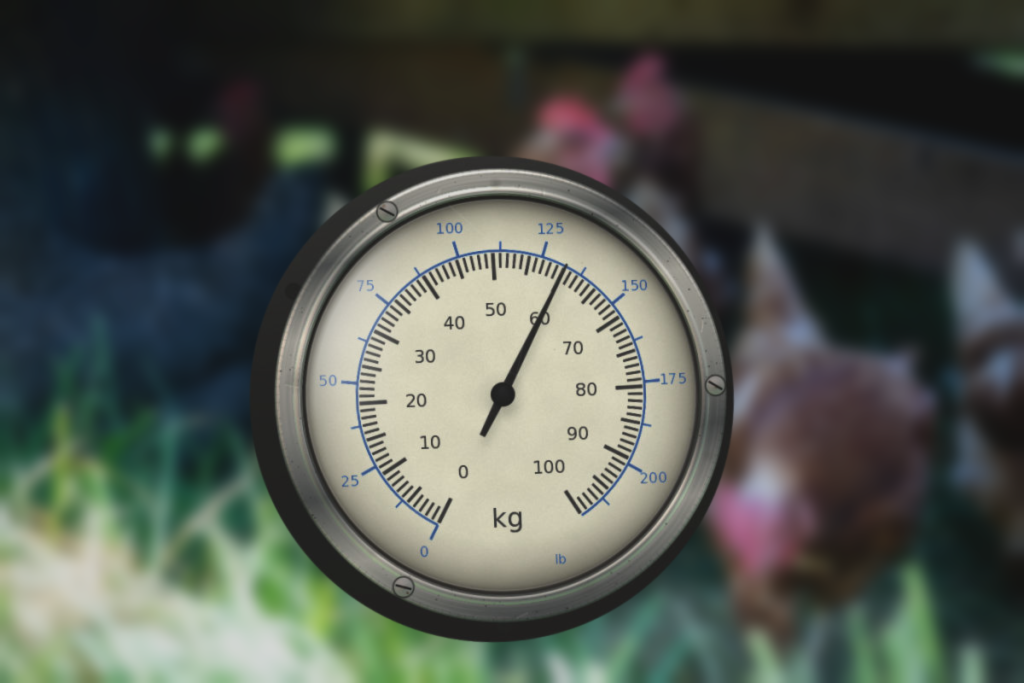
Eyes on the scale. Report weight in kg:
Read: 60 kg
